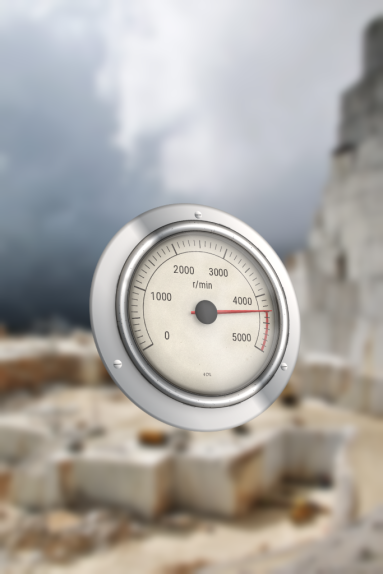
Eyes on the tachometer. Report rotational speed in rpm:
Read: 4300 rpm
